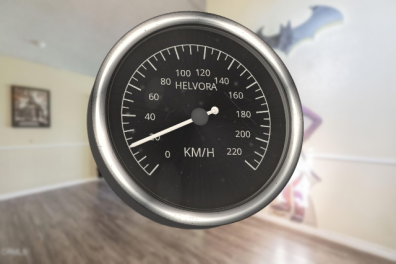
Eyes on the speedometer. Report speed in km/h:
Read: 20 km/h
